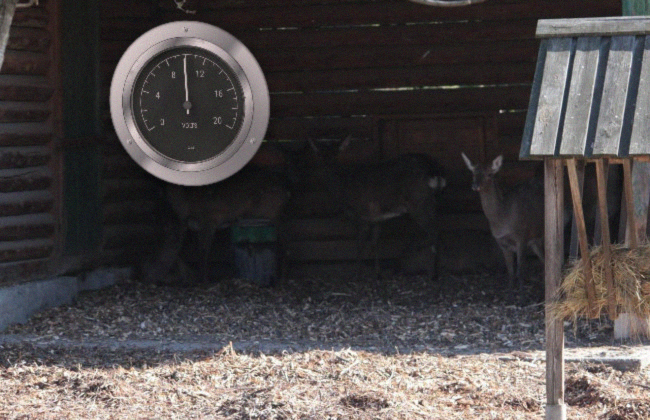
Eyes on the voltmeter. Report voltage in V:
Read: 10 V
